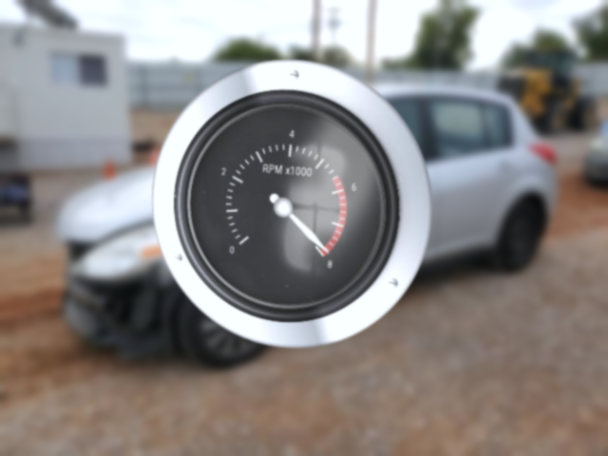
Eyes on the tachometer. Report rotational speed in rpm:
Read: 7800 rpm
